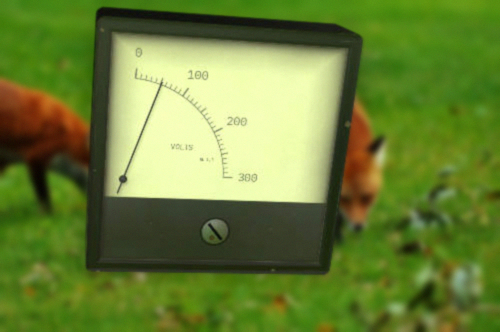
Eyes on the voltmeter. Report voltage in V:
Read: 50 V
